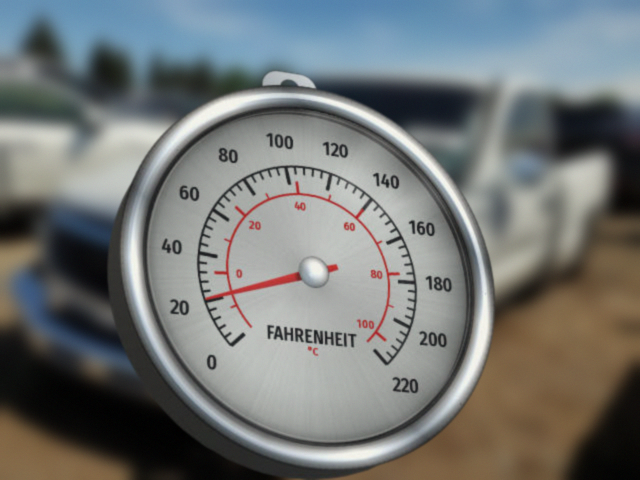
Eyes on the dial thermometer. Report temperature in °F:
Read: 20 °F
